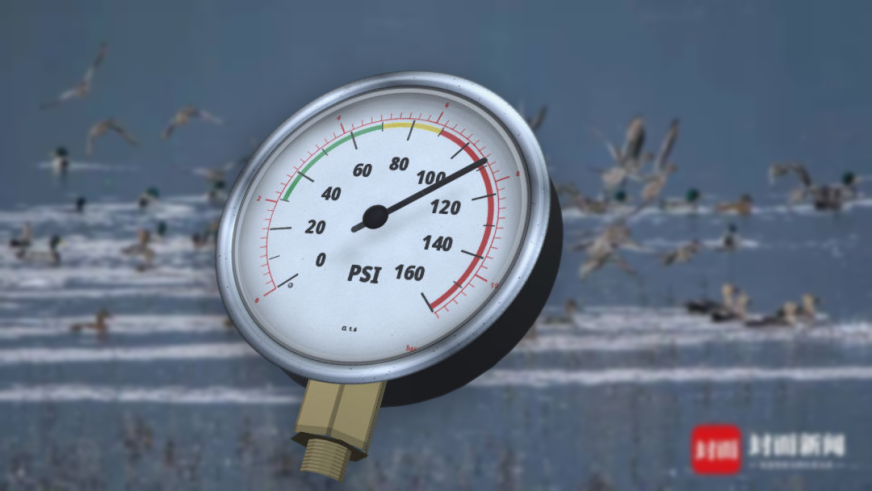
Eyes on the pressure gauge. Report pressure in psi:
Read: 110 psi
